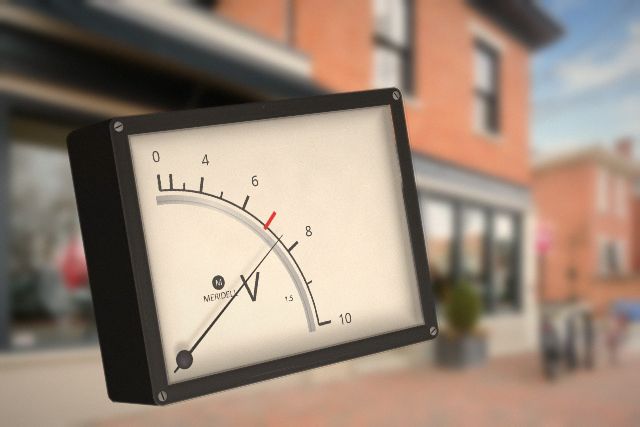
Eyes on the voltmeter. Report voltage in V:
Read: 7.5 V
